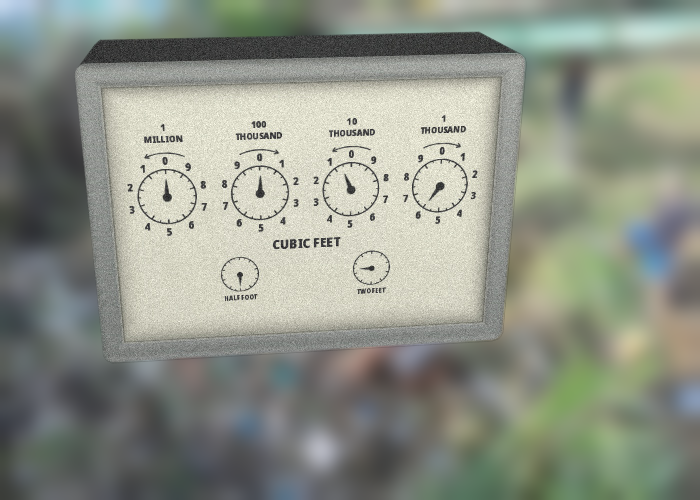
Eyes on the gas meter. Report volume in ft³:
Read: 600 ft³
